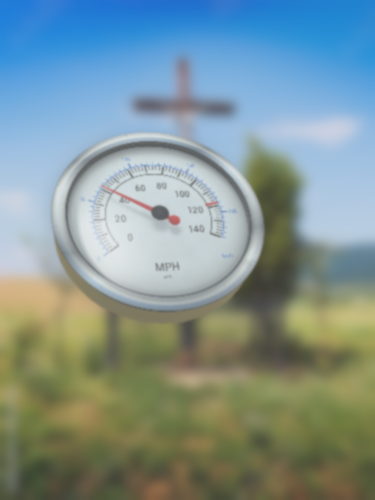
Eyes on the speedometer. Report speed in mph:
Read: 40 mph
